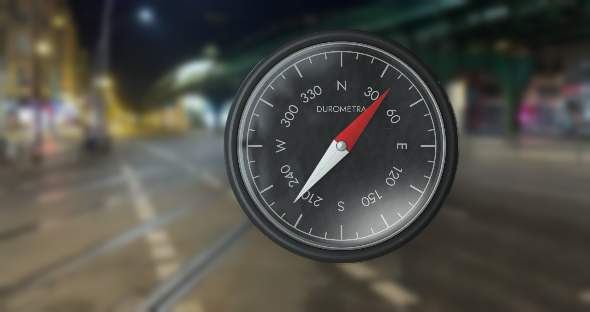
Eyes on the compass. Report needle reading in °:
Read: 40 °
